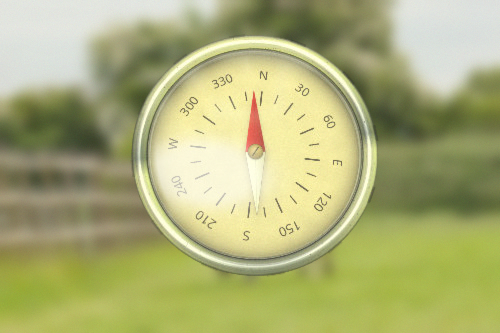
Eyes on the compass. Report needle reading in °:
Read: 352.5 °
